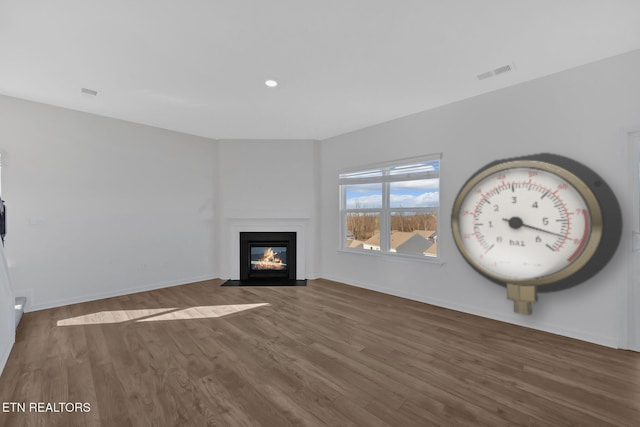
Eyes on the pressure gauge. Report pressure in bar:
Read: 5.5 bar
